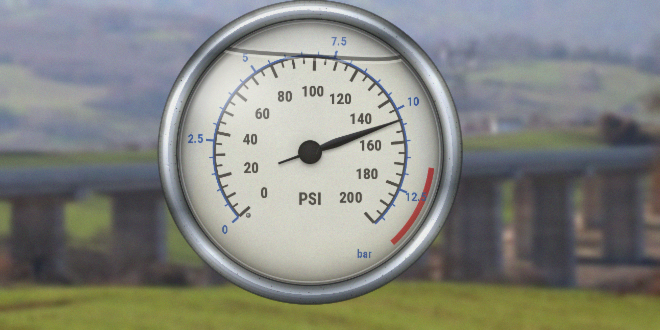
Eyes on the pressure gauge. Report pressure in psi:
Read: 150 psi
